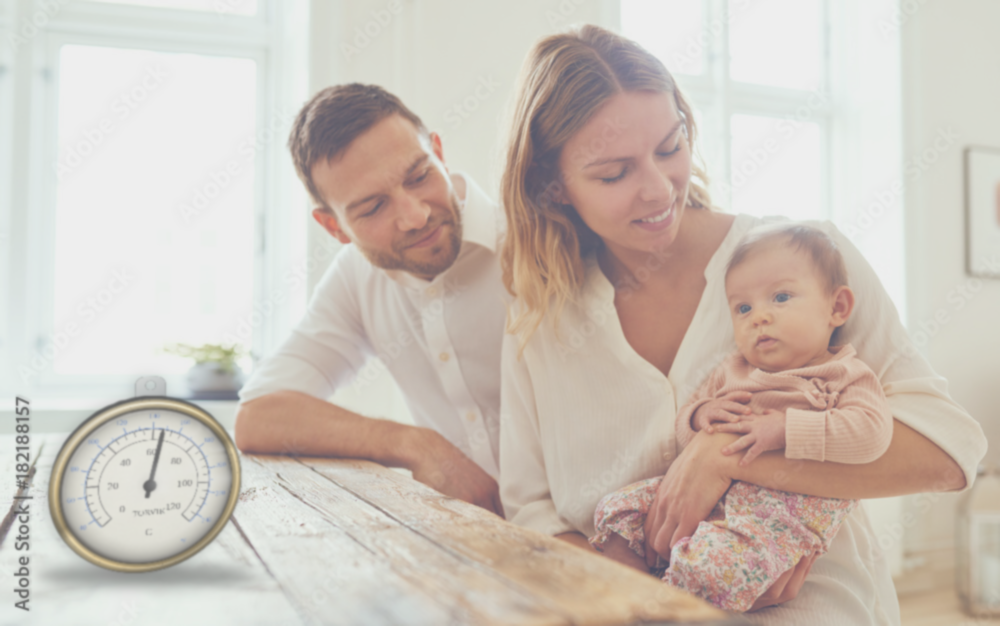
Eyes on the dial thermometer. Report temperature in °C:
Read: 64 °C
